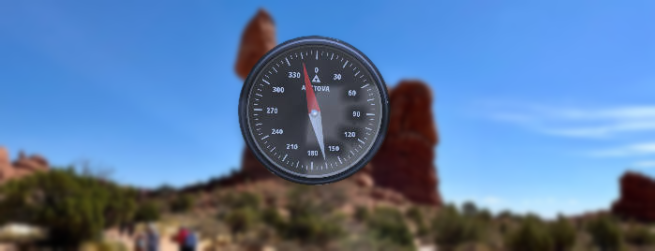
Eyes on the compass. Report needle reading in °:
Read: 345 °
